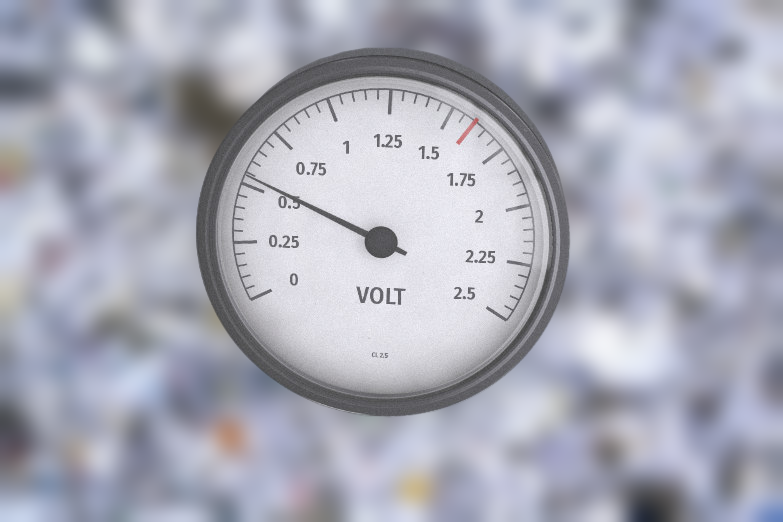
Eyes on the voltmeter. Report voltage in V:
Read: 0.55 V
